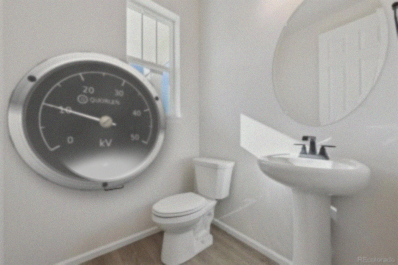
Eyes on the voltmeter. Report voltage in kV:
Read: 10 kV
